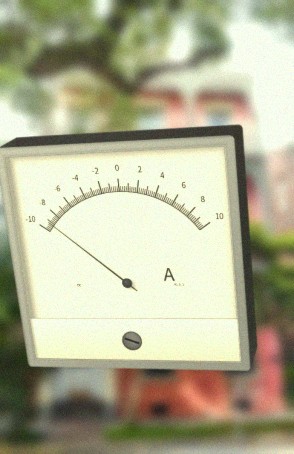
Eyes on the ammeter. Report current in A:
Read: -9 A
